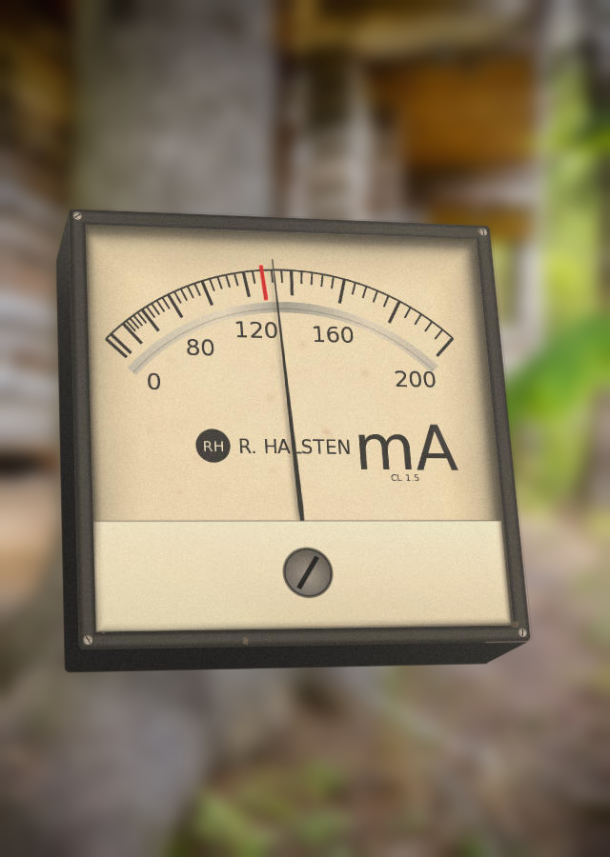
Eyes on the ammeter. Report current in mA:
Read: 132 mA
